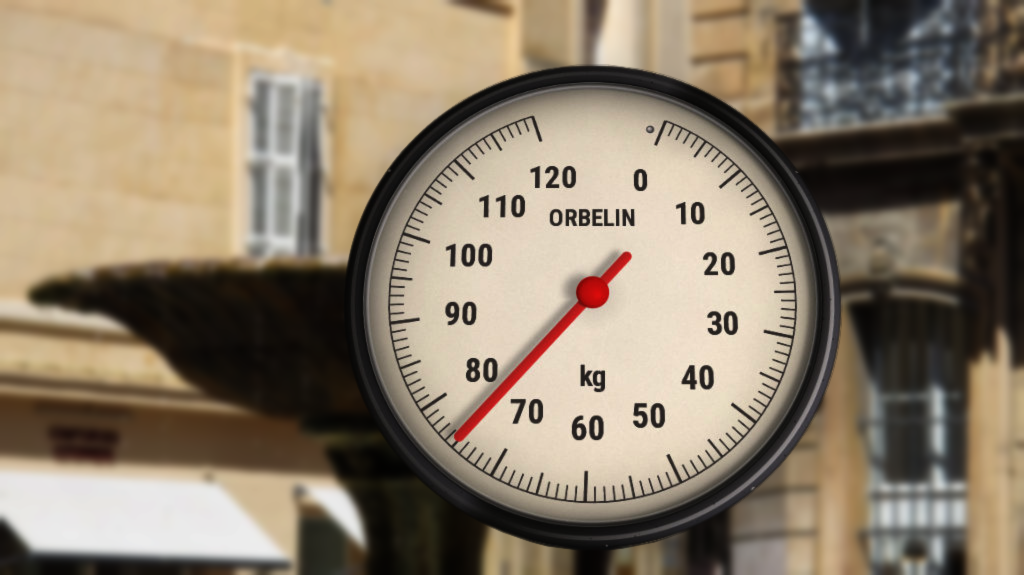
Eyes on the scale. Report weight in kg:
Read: 75 kg
